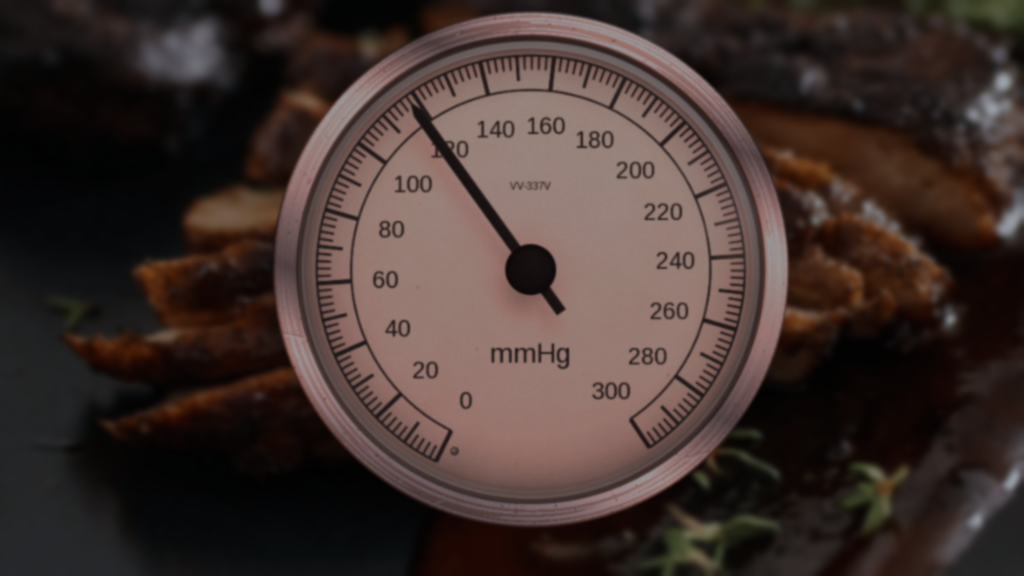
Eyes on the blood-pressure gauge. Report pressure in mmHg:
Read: 118 mmHg
